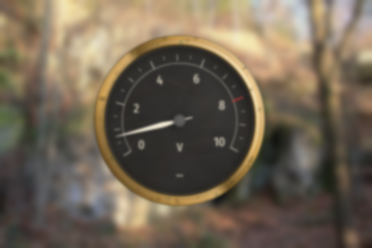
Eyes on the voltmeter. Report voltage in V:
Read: 0.75 V
